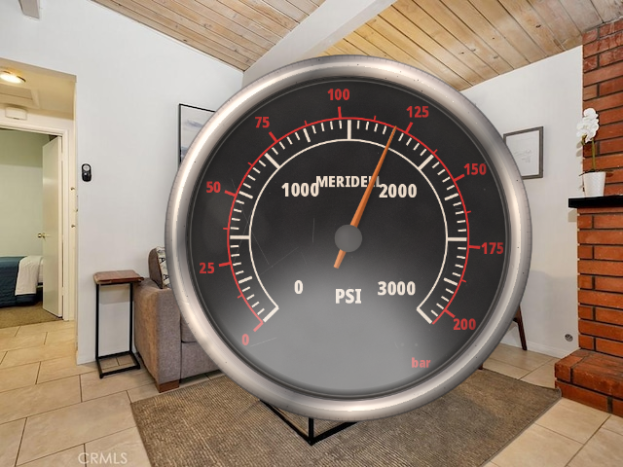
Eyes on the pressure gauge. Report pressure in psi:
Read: 1750 psi
